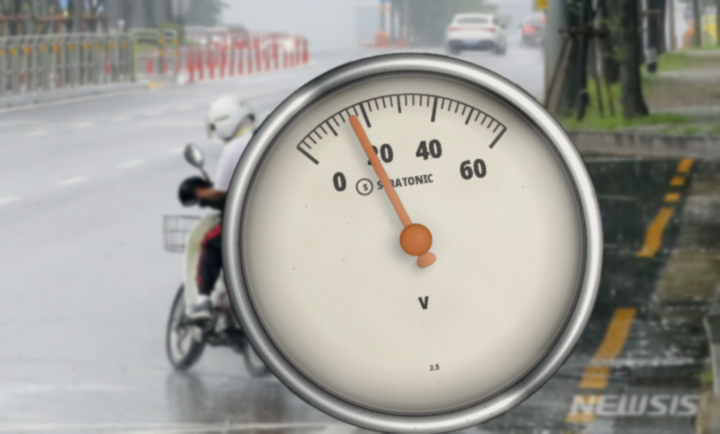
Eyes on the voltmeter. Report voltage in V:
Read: 16 V
